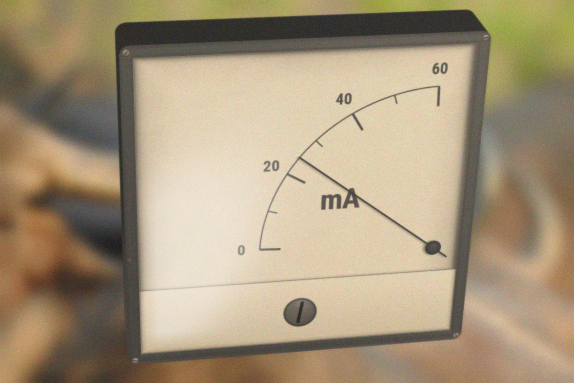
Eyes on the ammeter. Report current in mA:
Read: 25 mA
